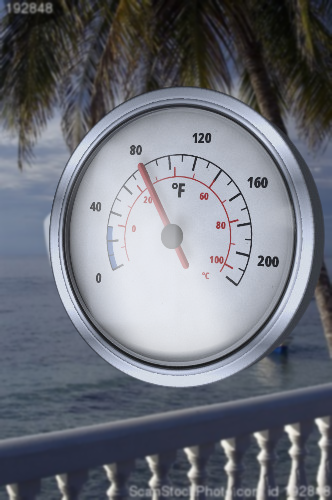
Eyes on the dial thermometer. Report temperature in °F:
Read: 80 °F
